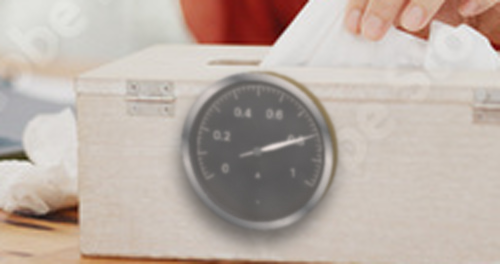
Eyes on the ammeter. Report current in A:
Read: 0.8 A
